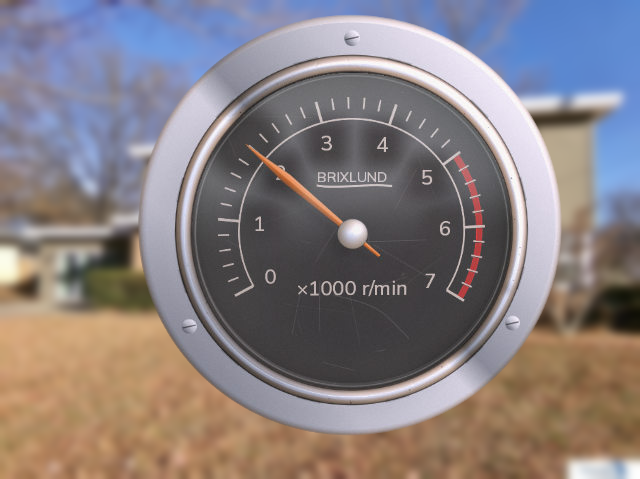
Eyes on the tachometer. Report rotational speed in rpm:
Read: 2000 rpm
